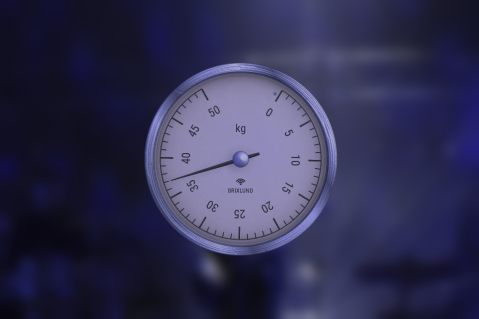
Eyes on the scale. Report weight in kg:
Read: 37 kg
